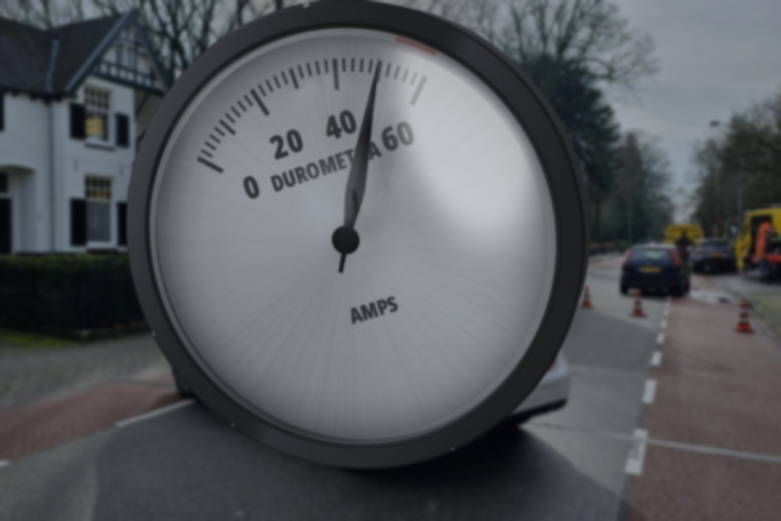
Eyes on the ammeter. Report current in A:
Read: 50 A
